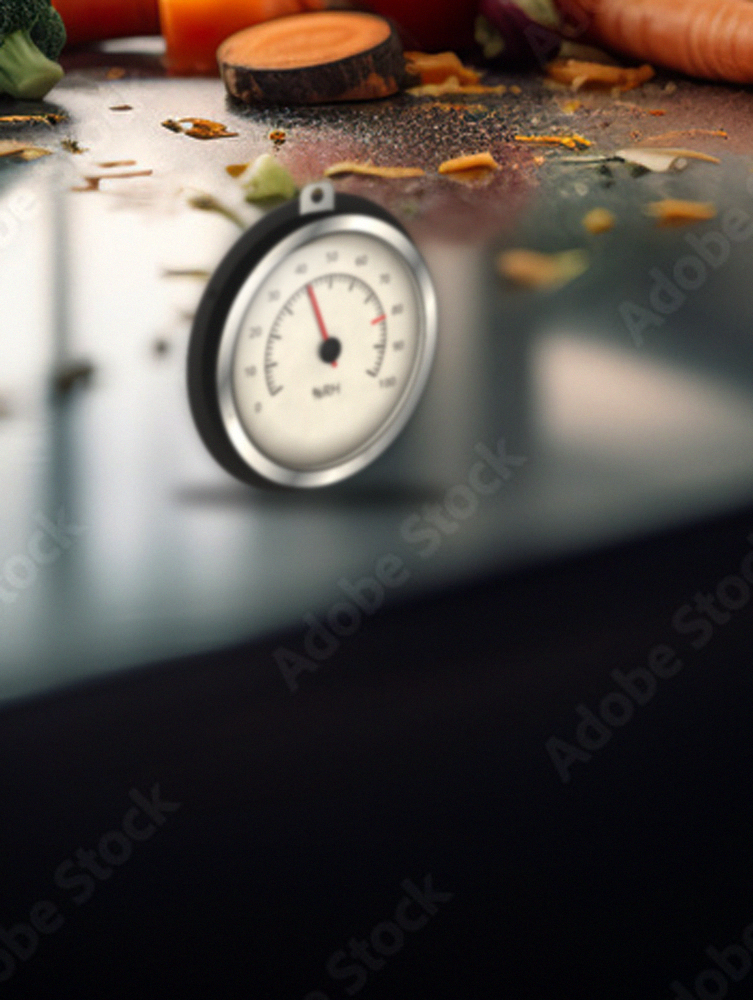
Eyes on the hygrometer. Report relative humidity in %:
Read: 40 %
